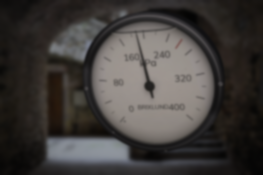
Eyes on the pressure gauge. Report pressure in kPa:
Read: 190 kPa
